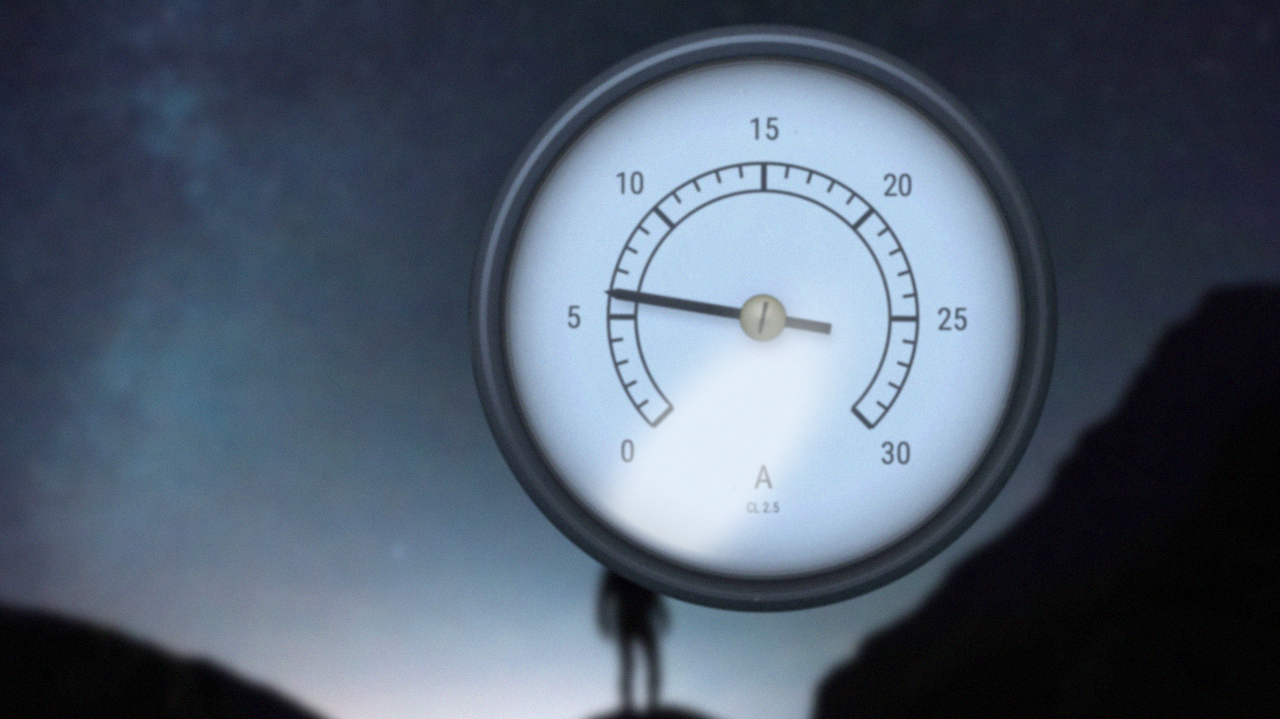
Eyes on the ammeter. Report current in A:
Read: 6 A
